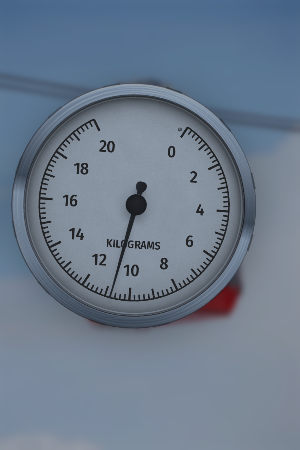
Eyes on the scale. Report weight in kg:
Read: 10.8 kg
